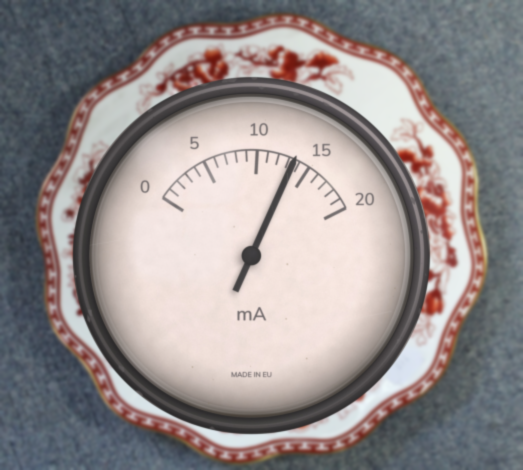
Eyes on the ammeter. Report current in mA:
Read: 13.5 mA
